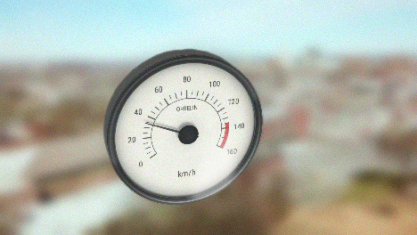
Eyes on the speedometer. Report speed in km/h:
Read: 35 km/h
